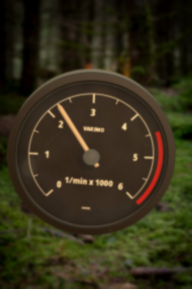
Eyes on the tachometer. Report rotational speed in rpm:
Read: 2250 rpm
